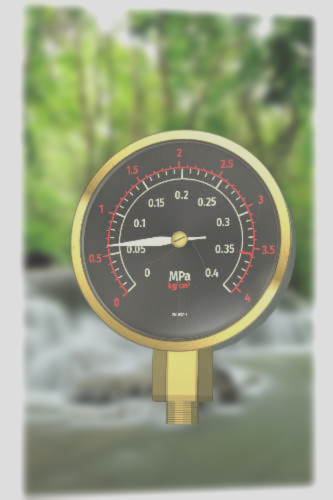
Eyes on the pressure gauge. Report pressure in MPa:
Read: 0.06 MPa
